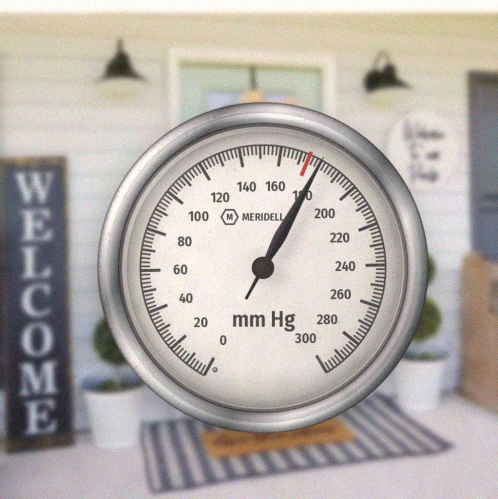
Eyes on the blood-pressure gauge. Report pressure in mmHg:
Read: 180 mmHg
